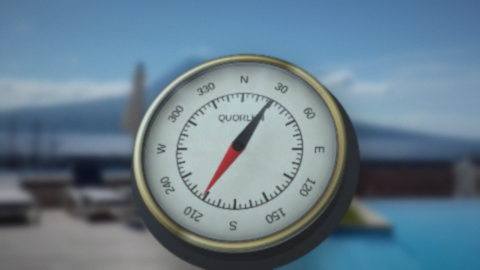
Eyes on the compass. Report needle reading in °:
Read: 210 °
